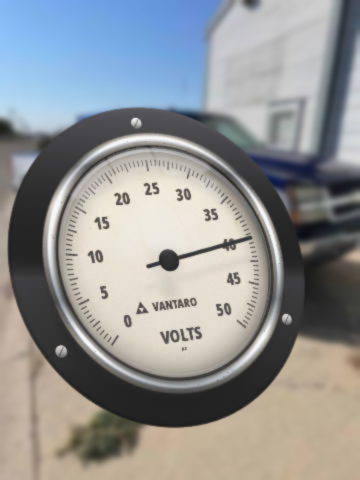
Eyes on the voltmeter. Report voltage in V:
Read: 40 V
